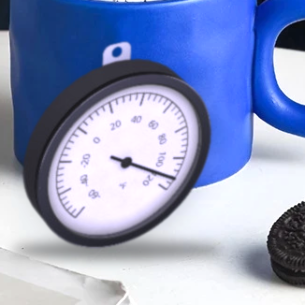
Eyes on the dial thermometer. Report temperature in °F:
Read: 112 °F
